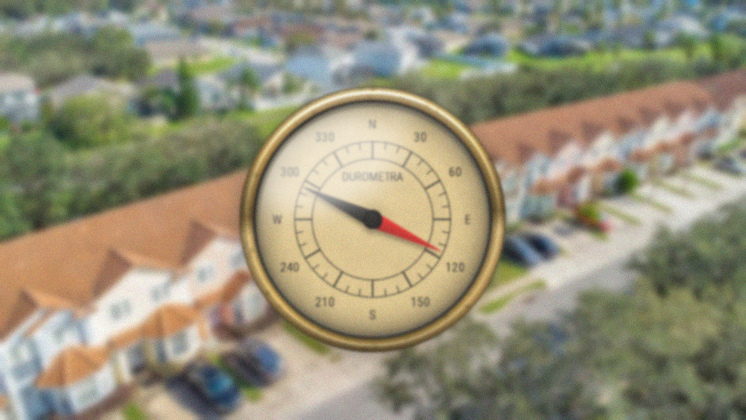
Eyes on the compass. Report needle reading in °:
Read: 115 °
